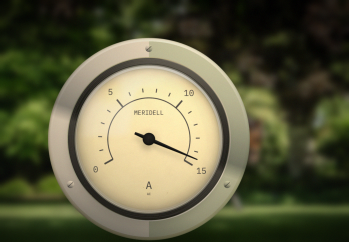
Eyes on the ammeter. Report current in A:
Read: 14.5 A
